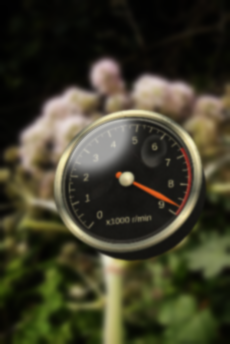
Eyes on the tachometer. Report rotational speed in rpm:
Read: 8750 rpm
